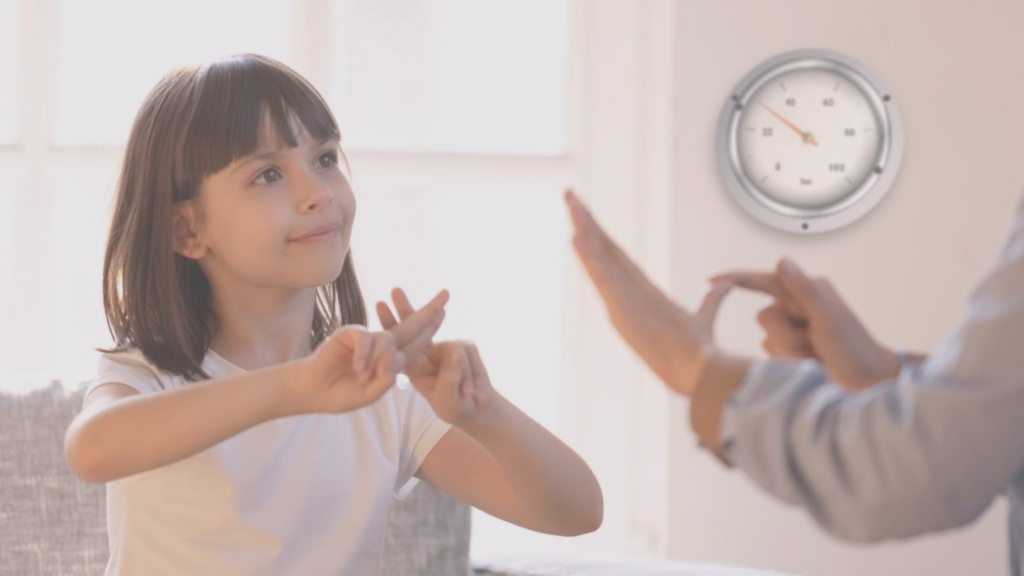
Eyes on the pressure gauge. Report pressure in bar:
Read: 30 bar
